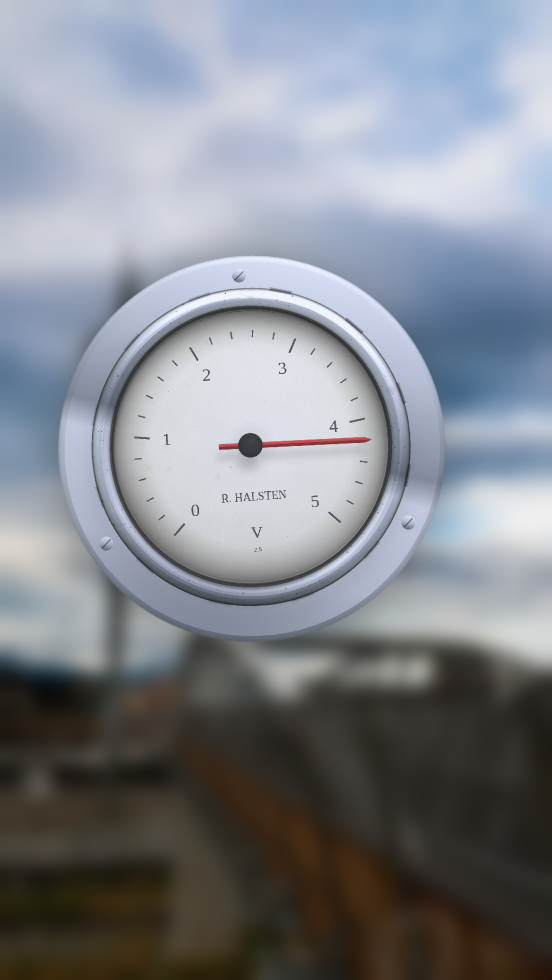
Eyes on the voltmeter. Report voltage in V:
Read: 4.2 V
